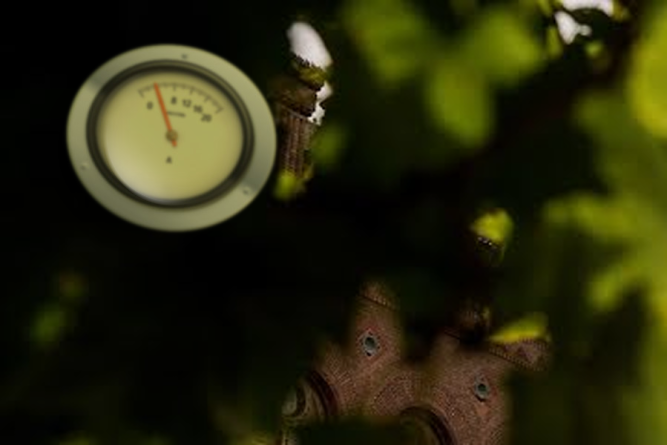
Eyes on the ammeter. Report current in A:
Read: 4 A
